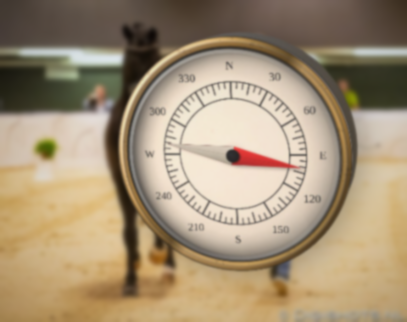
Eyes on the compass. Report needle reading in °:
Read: 100 °
